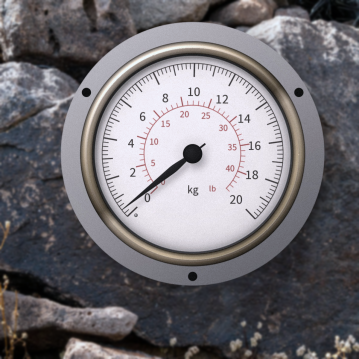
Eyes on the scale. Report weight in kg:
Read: 0.4 kg
